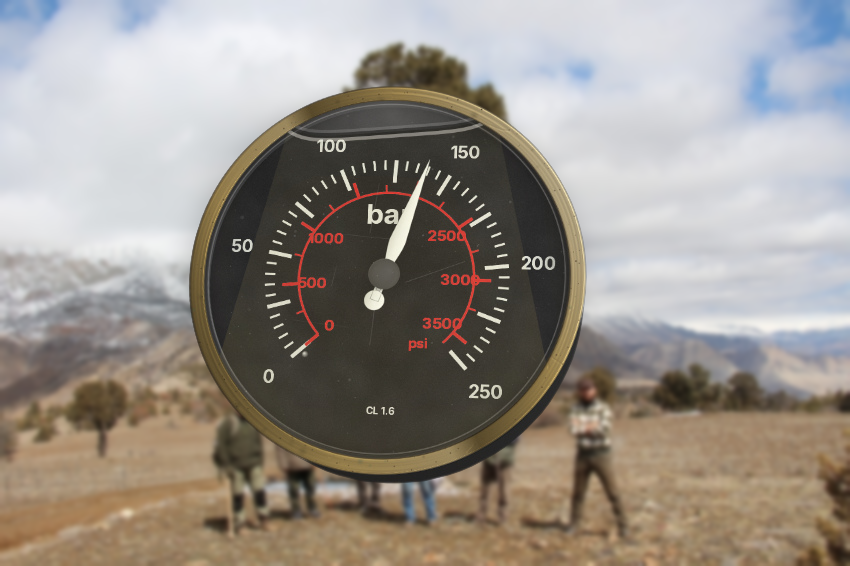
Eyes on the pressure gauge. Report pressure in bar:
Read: 140 bar
